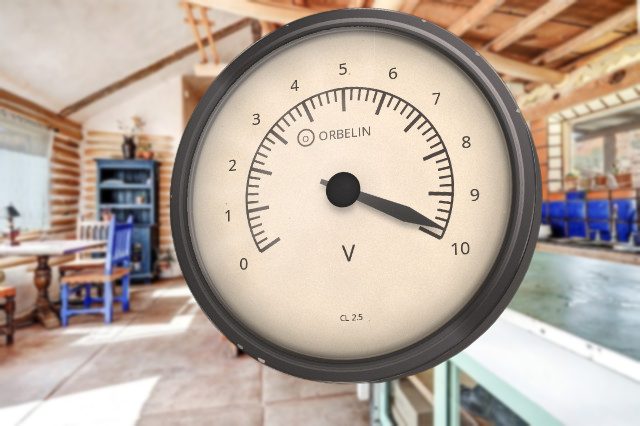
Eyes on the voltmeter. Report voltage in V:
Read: 9.8 V
